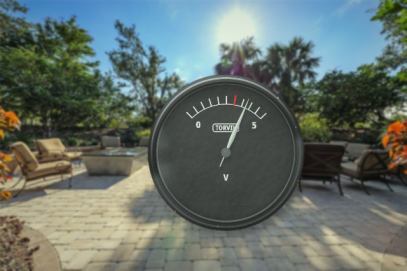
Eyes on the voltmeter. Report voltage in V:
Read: 3.75 V
